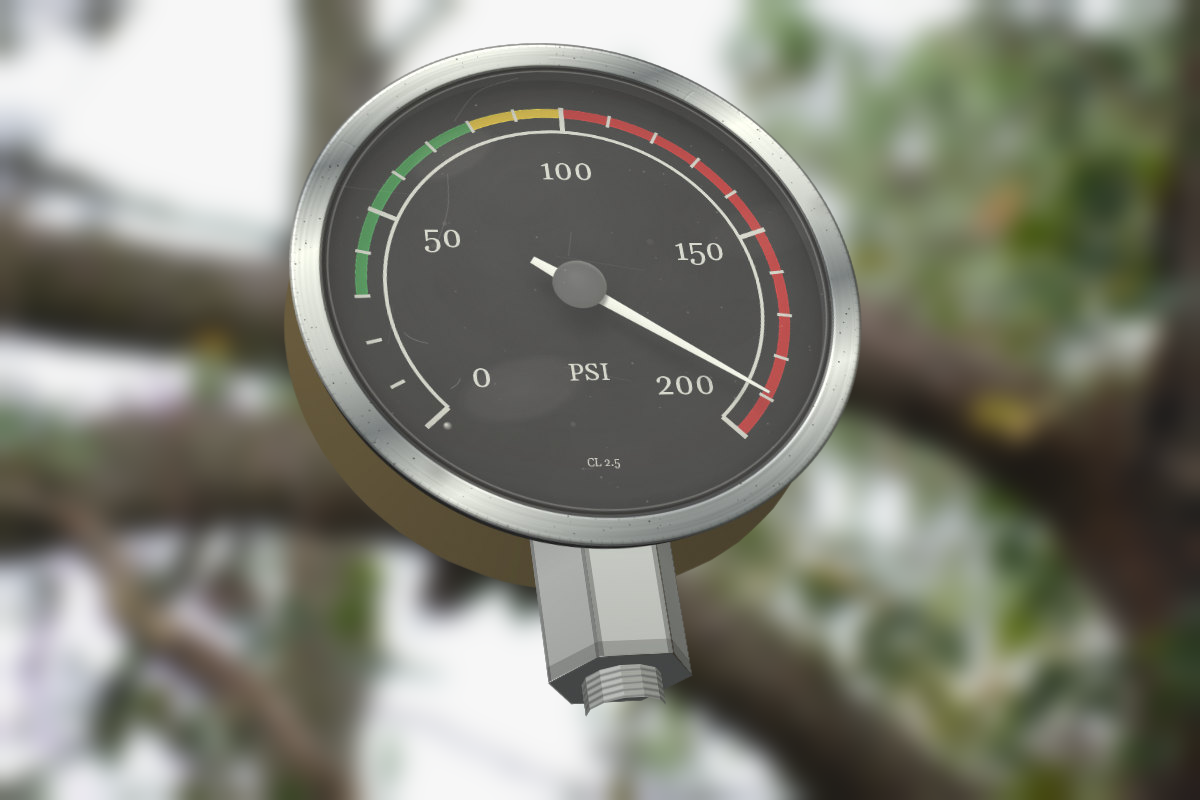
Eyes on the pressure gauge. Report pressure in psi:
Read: 190 psi
